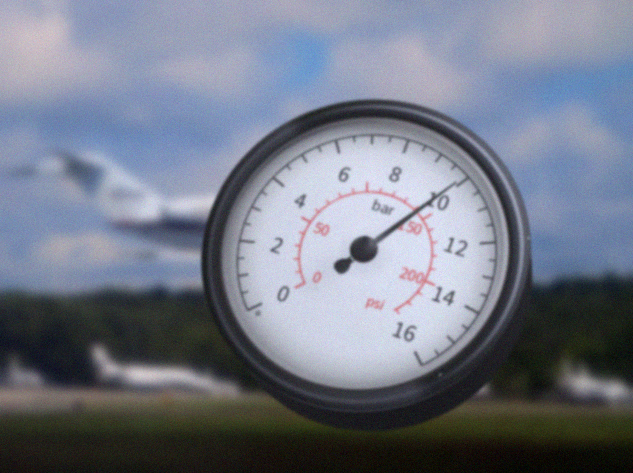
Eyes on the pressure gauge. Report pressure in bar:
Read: 10 bar
